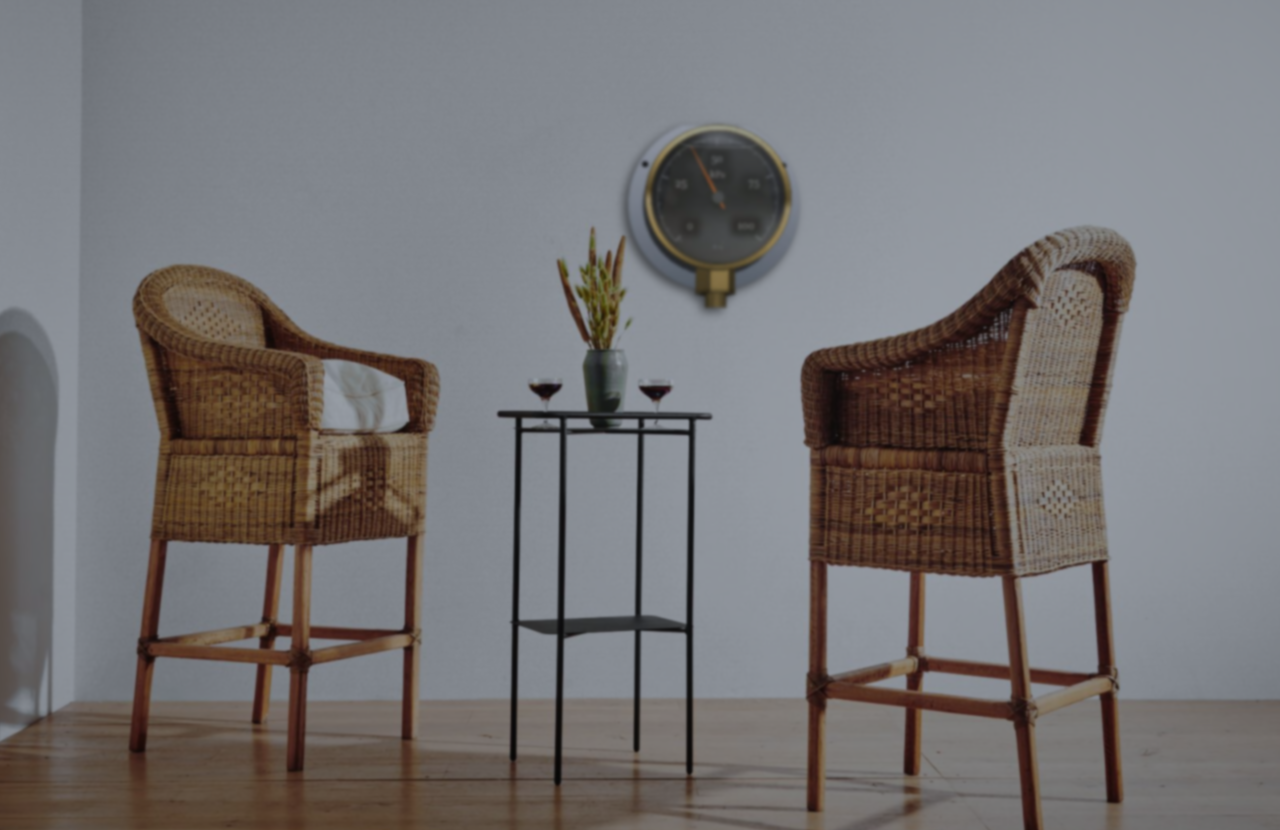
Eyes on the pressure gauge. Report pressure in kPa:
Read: 40 kPa
